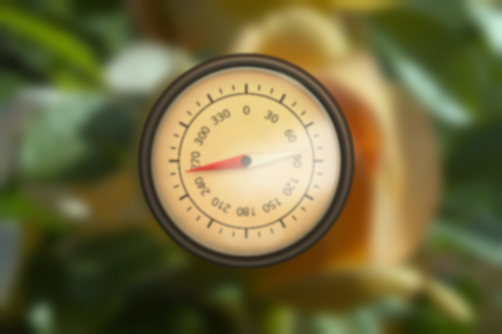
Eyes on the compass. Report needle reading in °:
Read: 260 °
